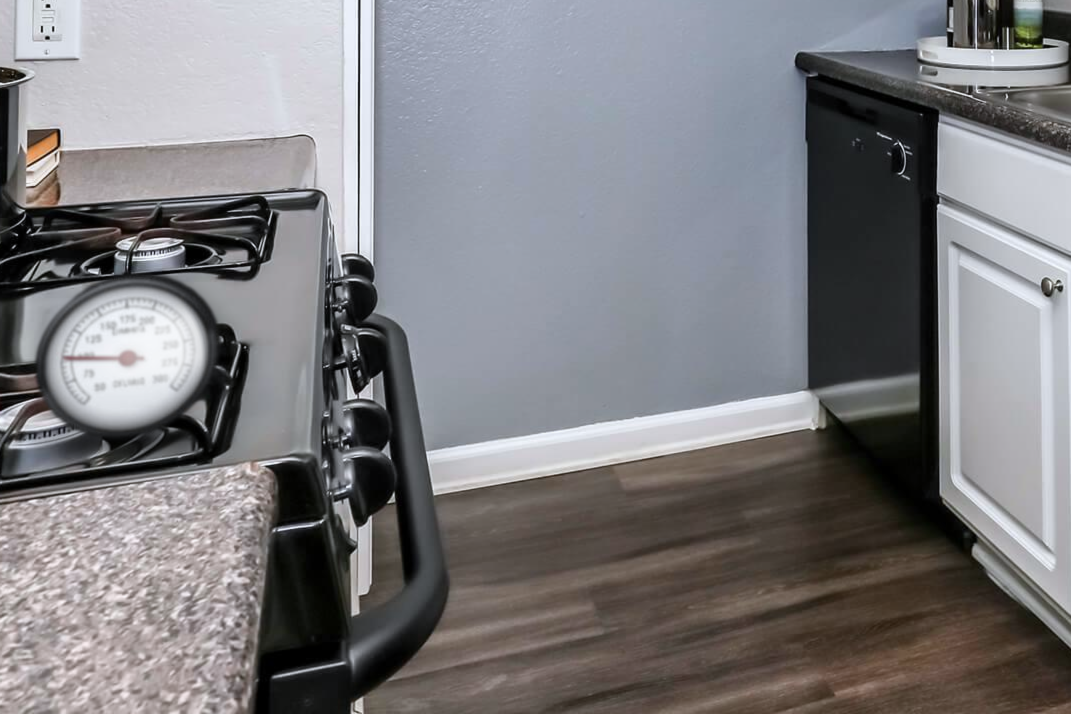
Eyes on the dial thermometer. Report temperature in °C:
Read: 100 °C
